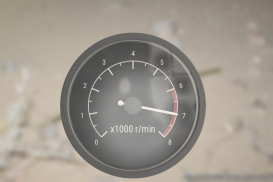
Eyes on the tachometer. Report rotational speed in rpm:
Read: 7000 rpm
